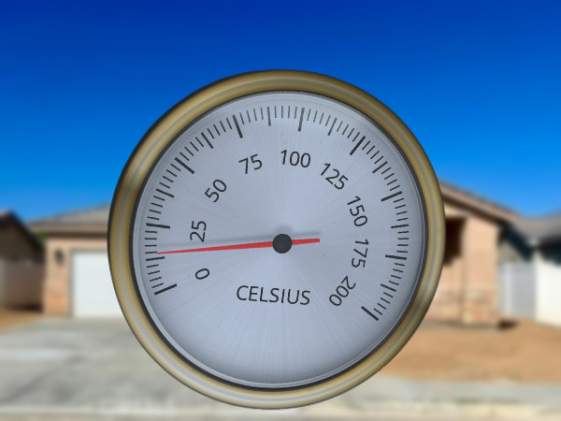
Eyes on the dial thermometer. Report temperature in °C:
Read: 15 °C
